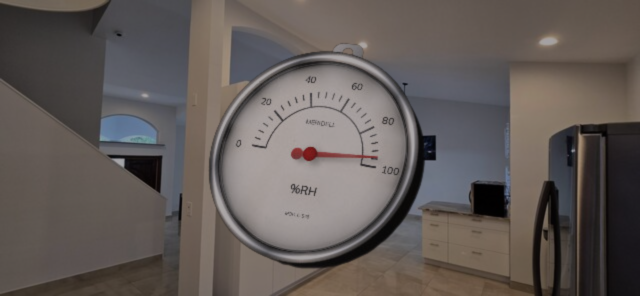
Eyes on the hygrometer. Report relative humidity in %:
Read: 96 %
